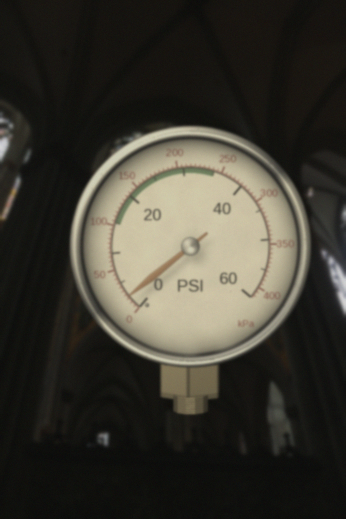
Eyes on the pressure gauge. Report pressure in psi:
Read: 2.5 psi
